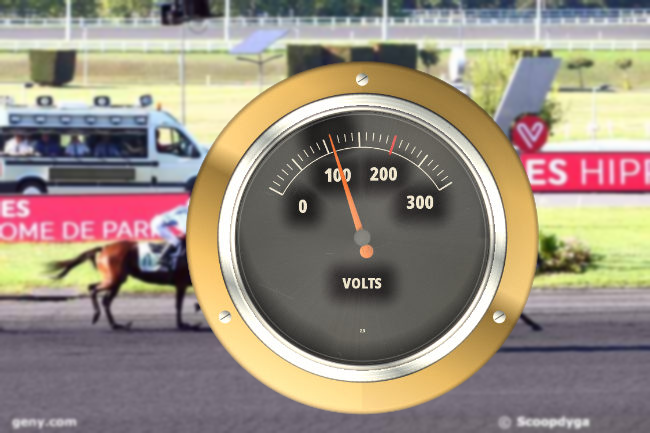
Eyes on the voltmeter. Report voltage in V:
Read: 110 V
